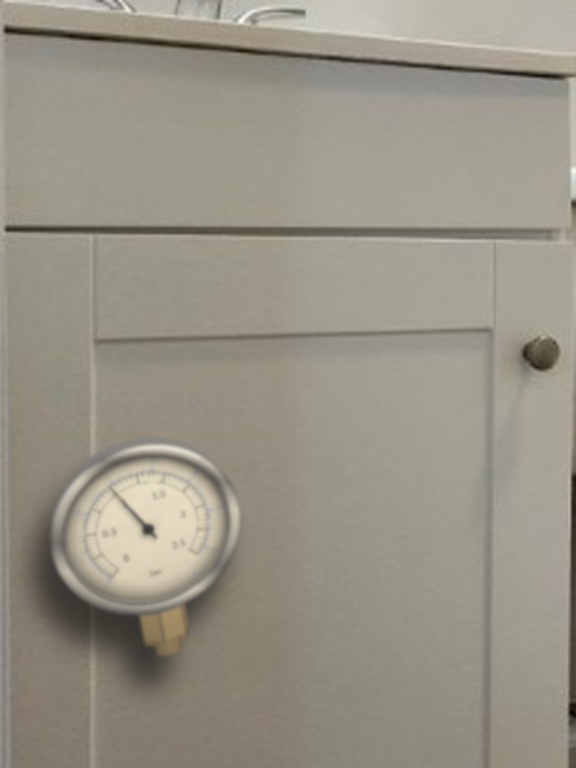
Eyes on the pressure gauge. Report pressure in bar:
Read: 1 bar
